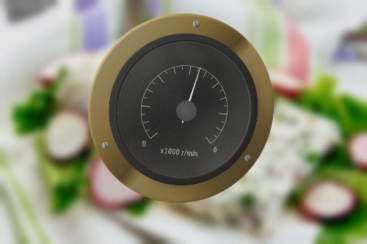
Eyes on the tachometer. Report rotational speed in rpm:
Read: 3250 rpm
